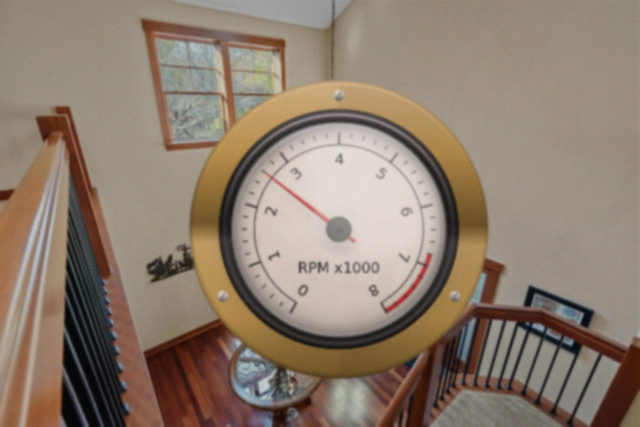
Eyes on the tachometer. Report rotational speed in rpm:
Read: 2600 rpm
